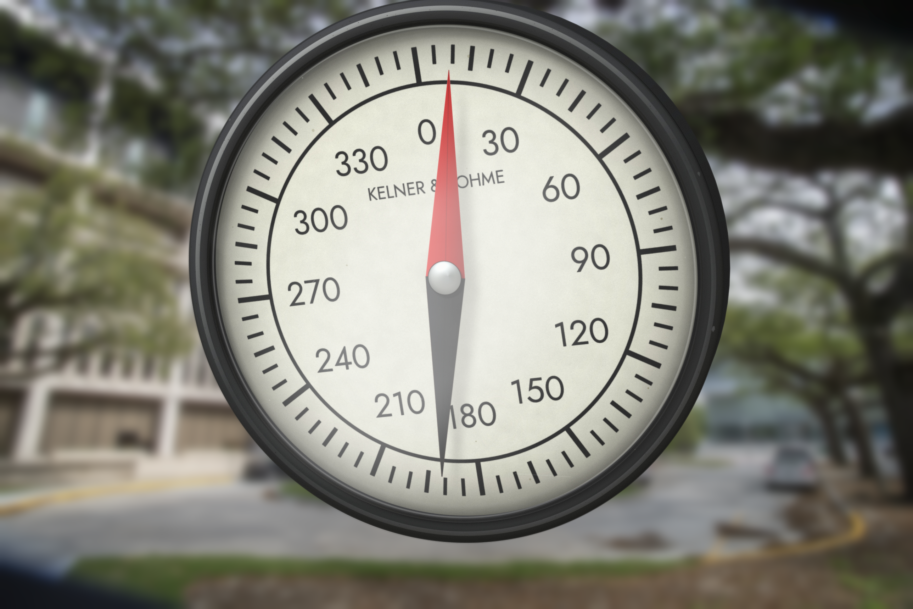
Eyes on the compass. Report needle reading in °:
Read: 10 °
